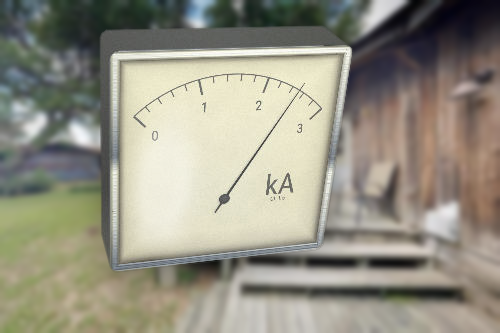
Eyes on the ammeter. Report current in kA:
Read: 2.5 kA
